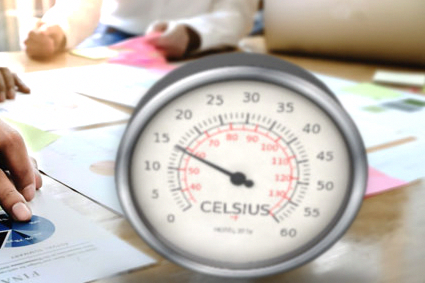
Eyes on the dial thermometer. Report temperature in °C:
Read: 15 °C
